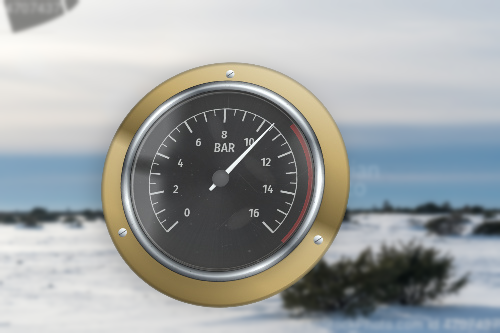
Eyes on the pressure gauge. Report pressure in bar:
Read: 10.5 bar
